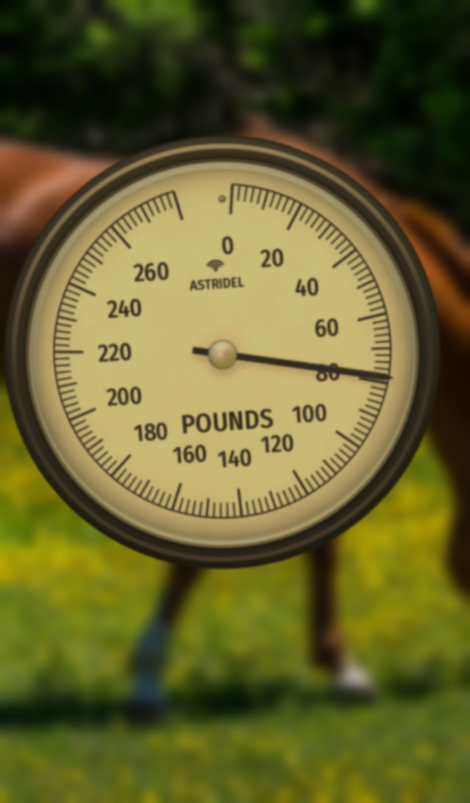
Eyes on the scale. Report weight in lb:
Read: 78 lb
